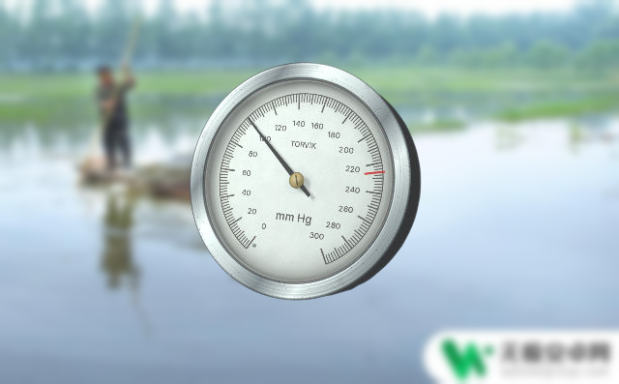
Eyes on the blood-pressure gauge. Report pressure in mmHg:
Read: 100 mmHg
